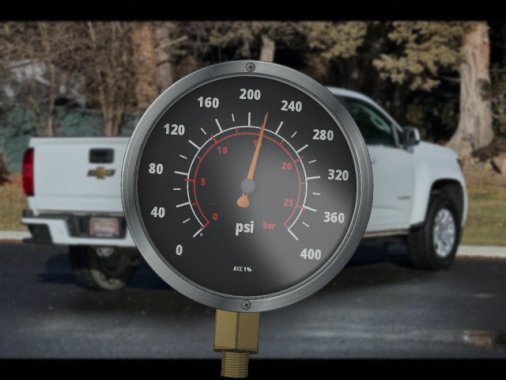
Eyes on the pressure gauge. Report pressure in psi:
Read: 220 psi
